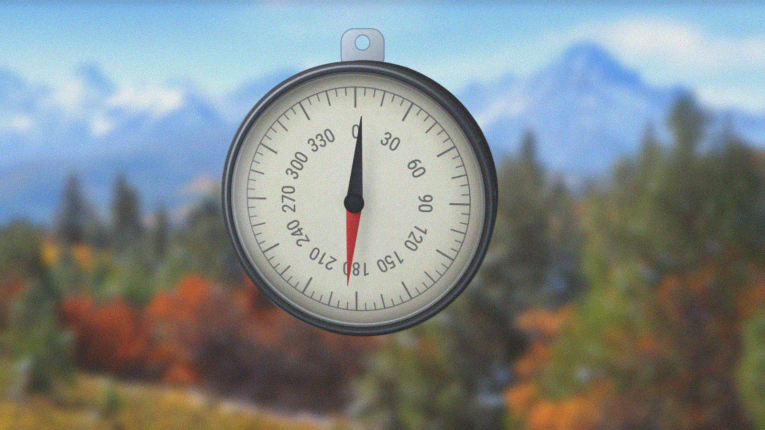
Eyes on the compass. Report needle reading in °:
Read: 185 °
